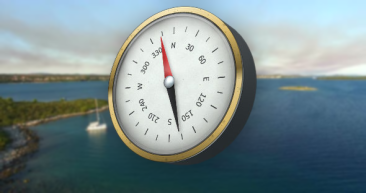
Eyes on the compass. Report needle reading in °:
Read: 345 °
